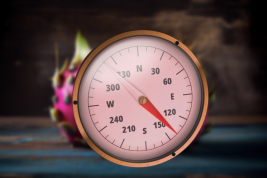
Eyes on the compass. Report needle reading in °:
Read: 140 °
